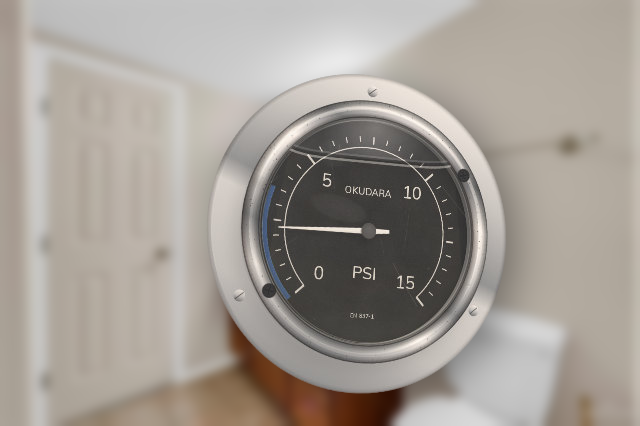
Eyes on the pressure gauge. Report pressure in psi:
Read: 2.25 psi
